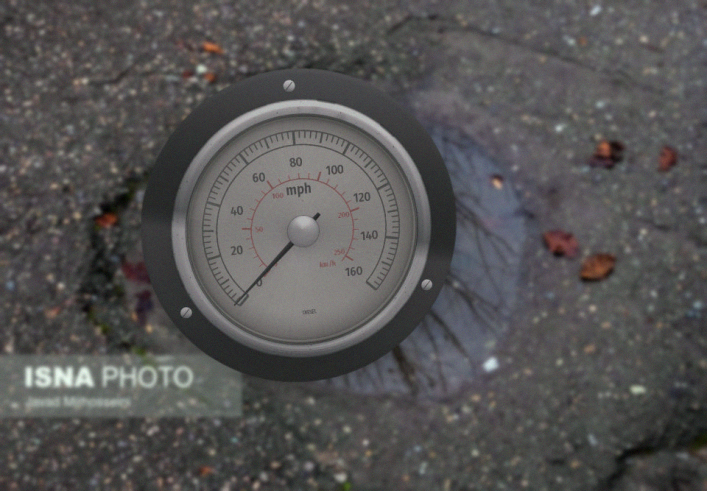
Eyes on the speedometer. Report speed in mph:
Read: 2 mph
